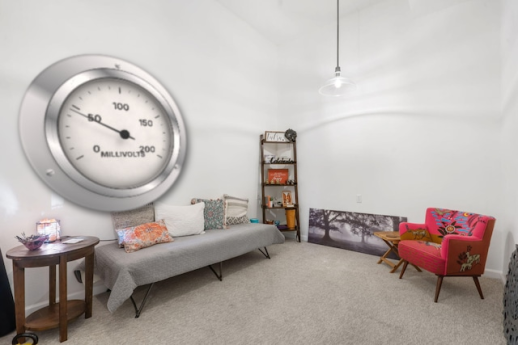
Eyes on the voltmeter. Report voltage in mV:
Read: 45 mV
